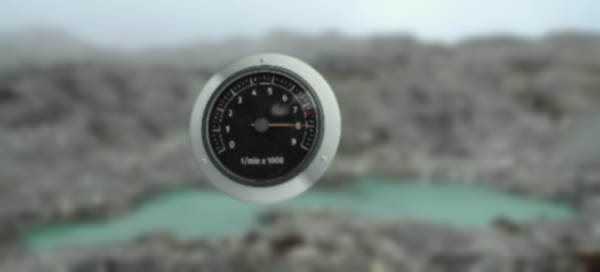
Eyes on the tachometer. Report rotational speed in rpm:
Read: 8000 rpm
